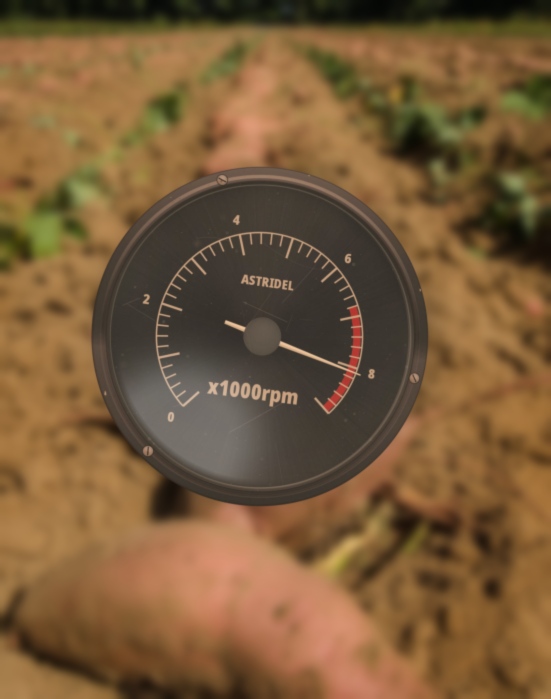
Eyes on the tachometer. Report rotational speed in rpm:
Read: 8100 rpm
